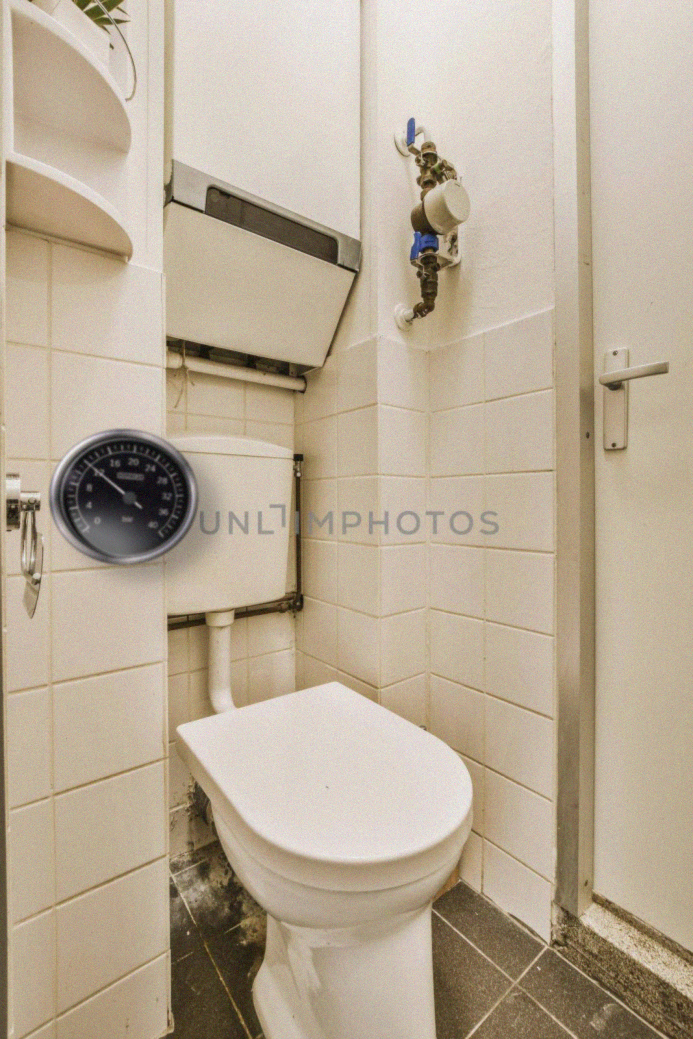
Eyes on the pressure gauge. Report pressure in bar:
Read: 12 bar
